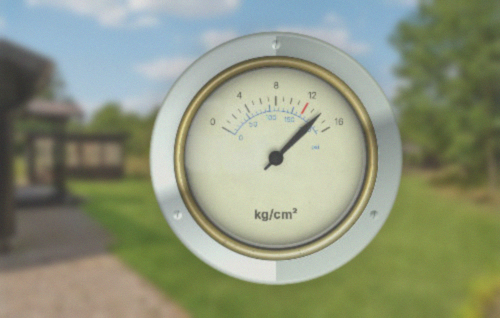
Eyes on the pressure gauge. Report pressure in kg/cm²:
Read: 14 kg/cm²
